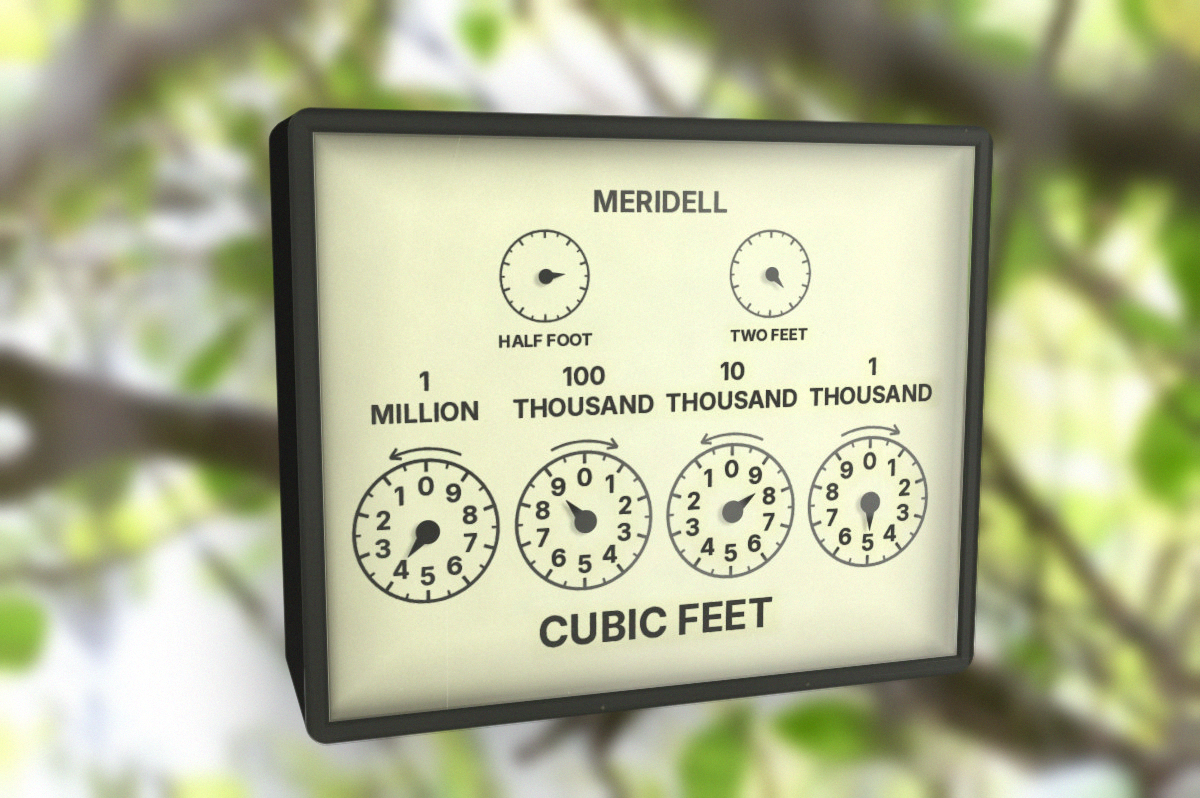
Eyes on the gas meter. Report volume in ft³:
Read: 388500 ft³
